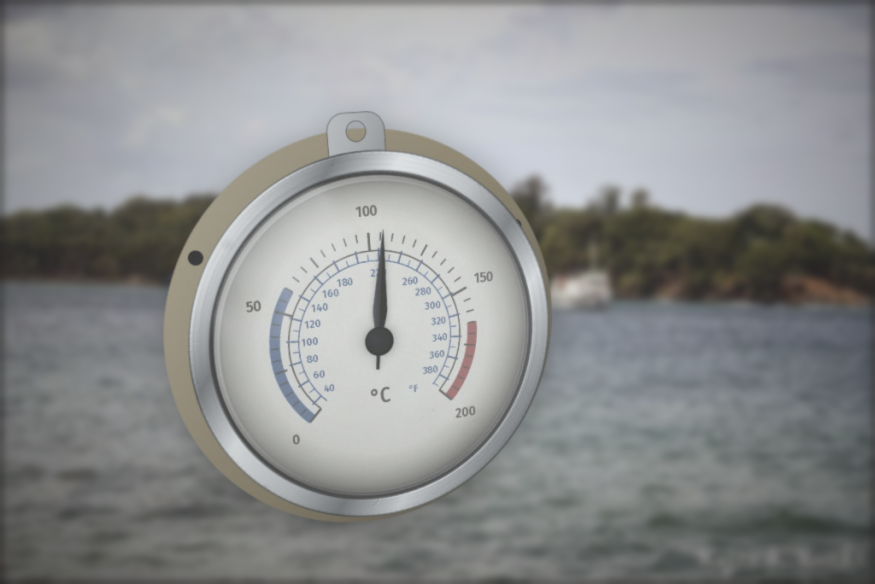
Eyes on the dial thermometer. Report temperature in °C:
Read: 105 °C
